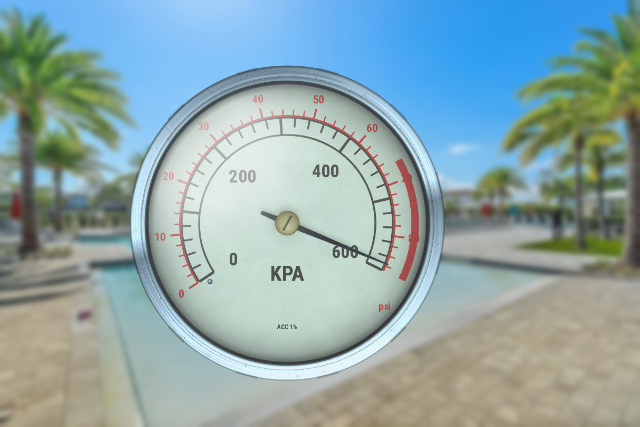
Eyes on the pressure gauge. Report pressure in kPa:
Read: 590 kPa
